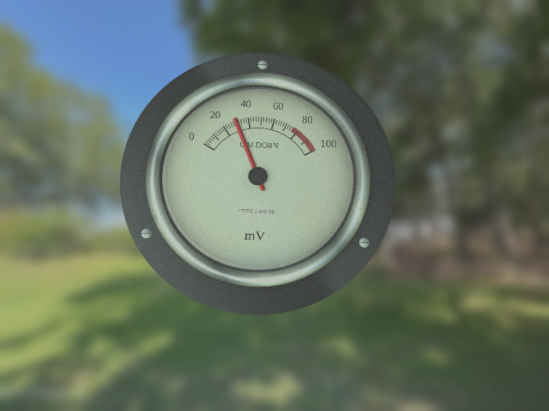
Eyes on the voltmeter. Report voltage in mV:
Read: 30 mV
